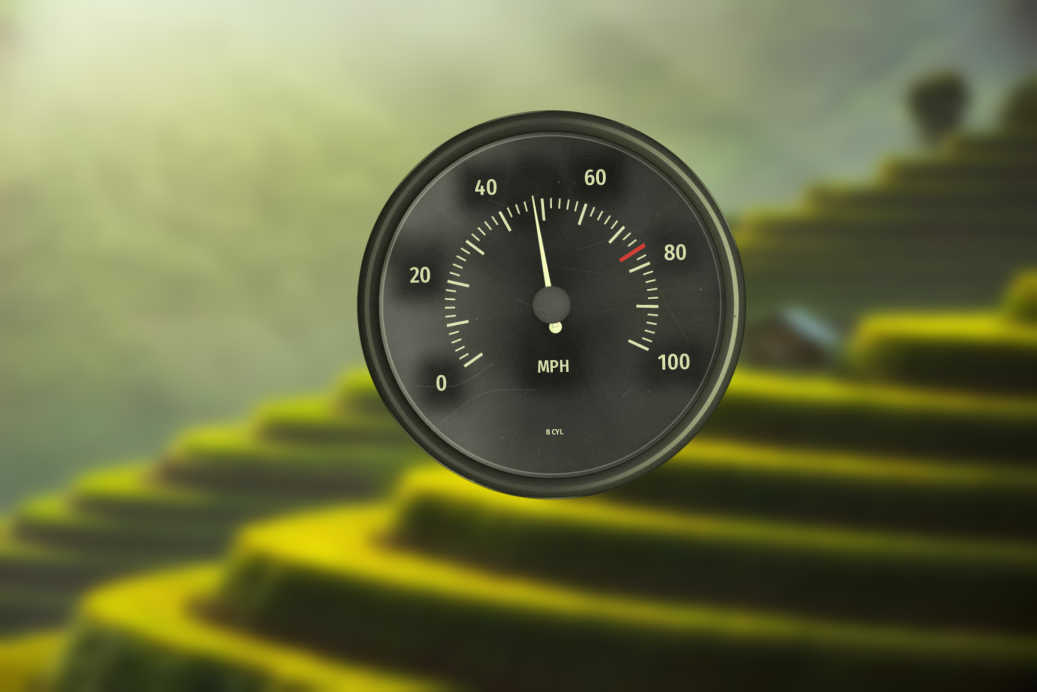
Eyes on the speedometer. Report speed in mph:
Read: 48 mph
